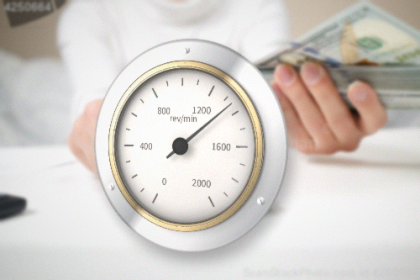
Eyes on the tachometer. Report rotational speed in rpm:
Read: 1350 rpm
